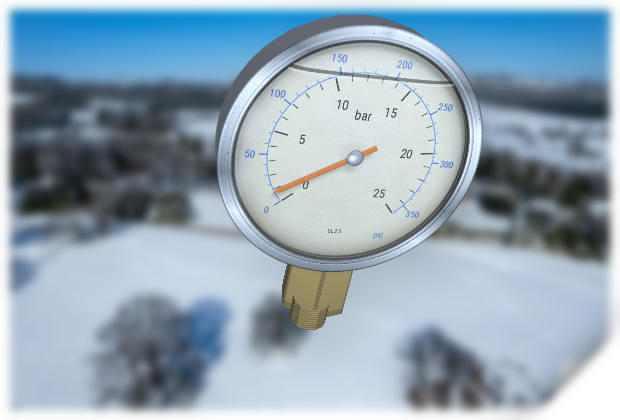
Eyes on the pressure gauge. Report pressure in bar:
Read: 1 bar
